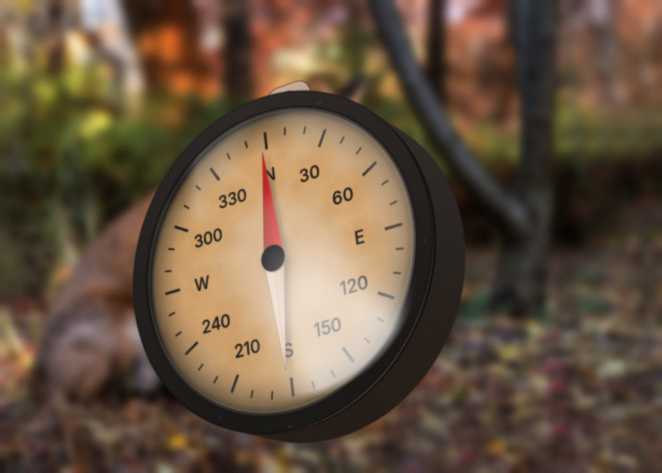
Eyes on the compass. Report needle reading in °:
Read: 0 °
